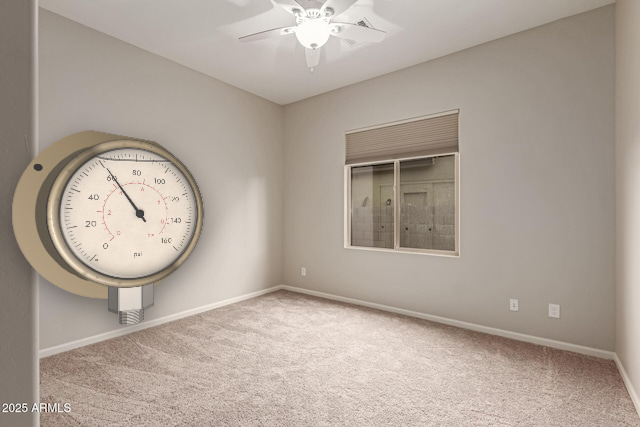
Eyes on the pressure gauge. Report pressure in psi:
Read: 60 psi
